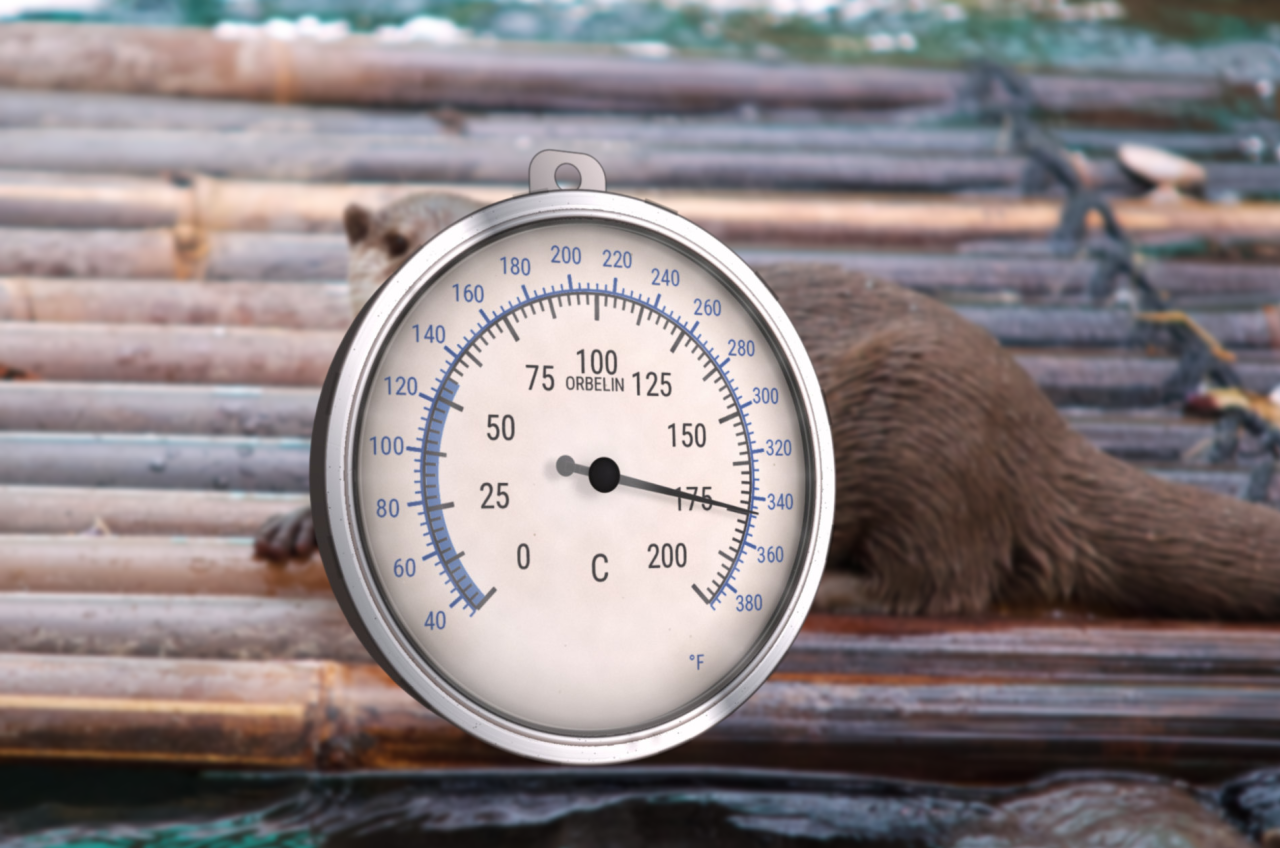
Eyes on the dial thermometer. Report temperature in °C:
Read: 175 °C
